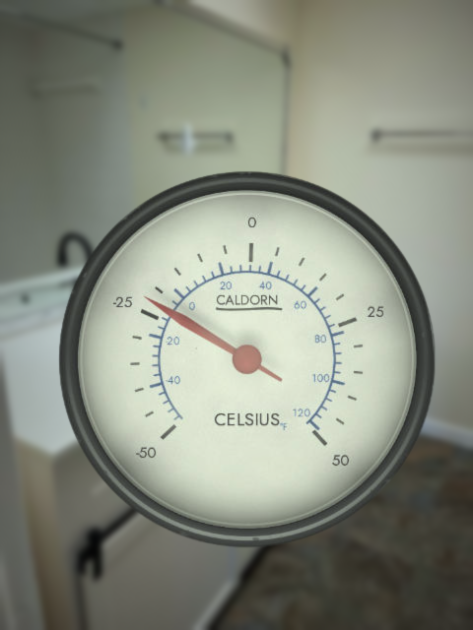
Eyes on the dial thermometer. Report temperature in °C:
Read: -22.5 °C
